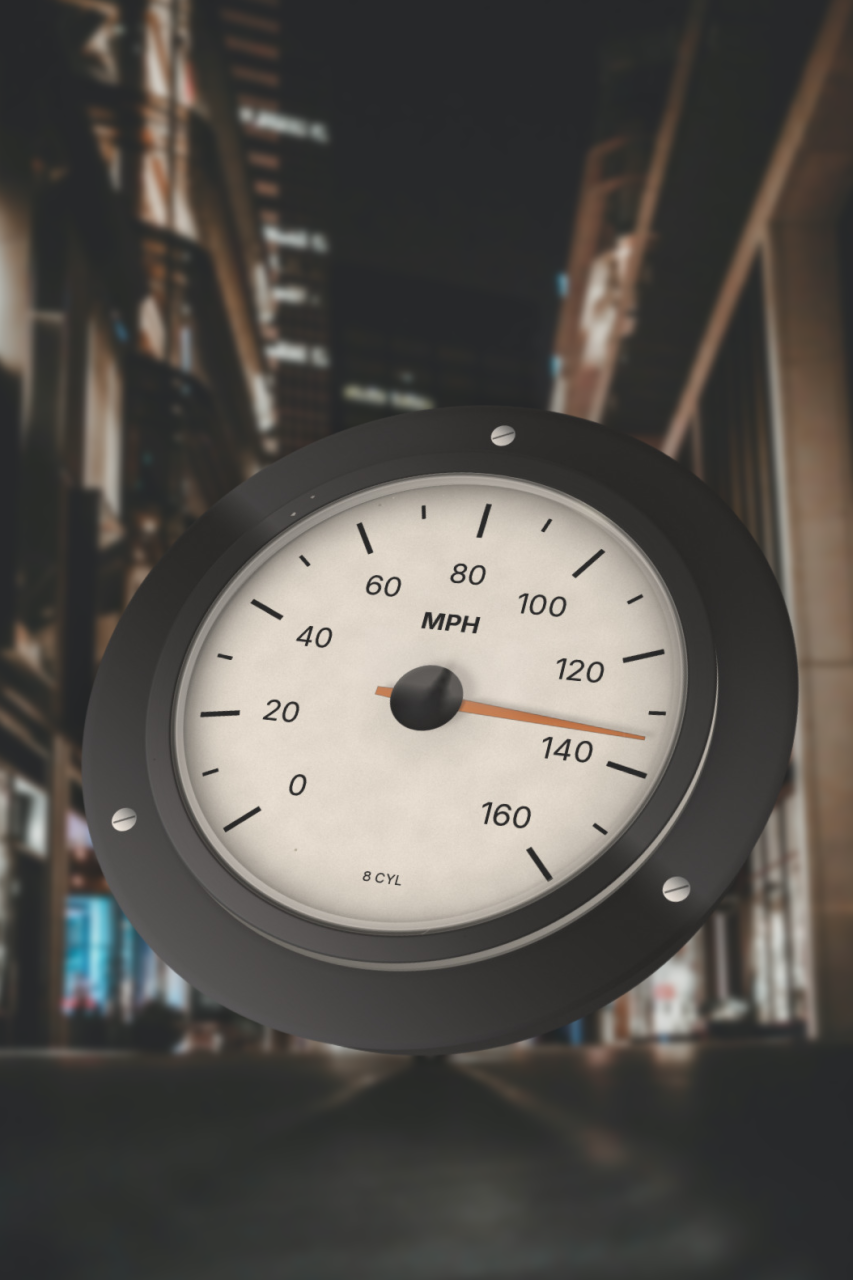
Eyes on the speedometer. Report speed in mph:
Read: 135 mph
